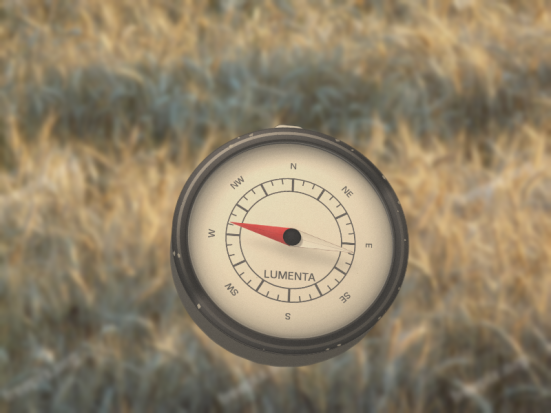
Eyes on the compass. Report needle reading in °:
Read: 280 °
